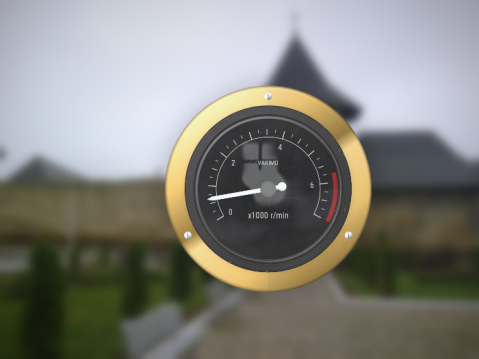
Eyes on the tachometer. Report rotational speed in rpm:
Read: 625 rpm
